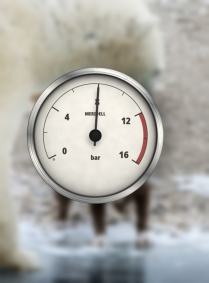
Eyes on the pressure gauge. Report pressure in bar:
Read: 8 bar
